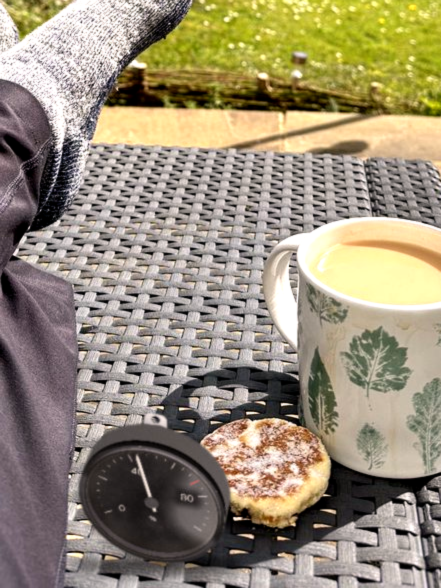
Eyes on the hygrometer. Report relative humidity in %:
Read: 44 %
